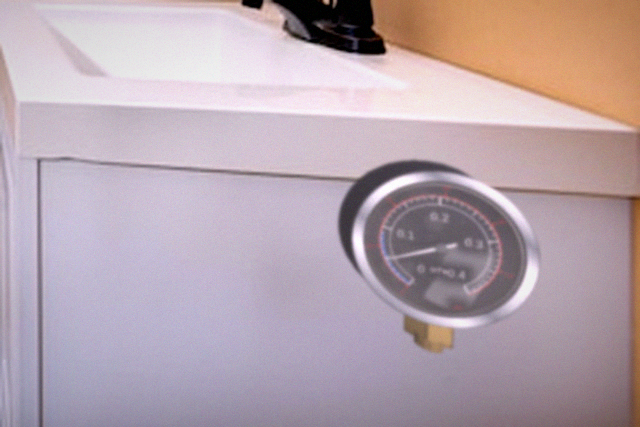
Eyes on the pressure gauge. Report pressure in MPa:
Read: 0.05 MPa
